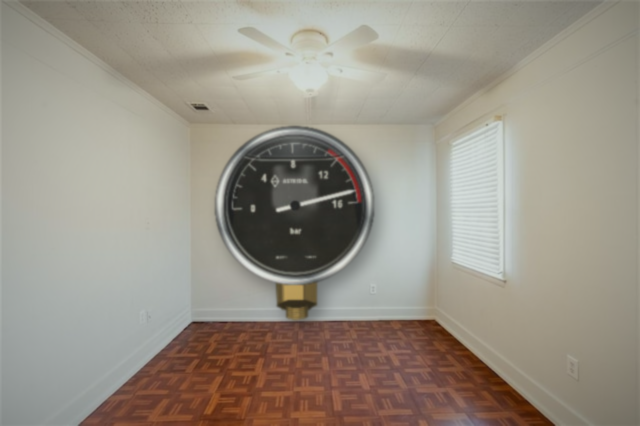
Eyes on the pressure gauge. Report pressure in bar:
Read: 15 bar
